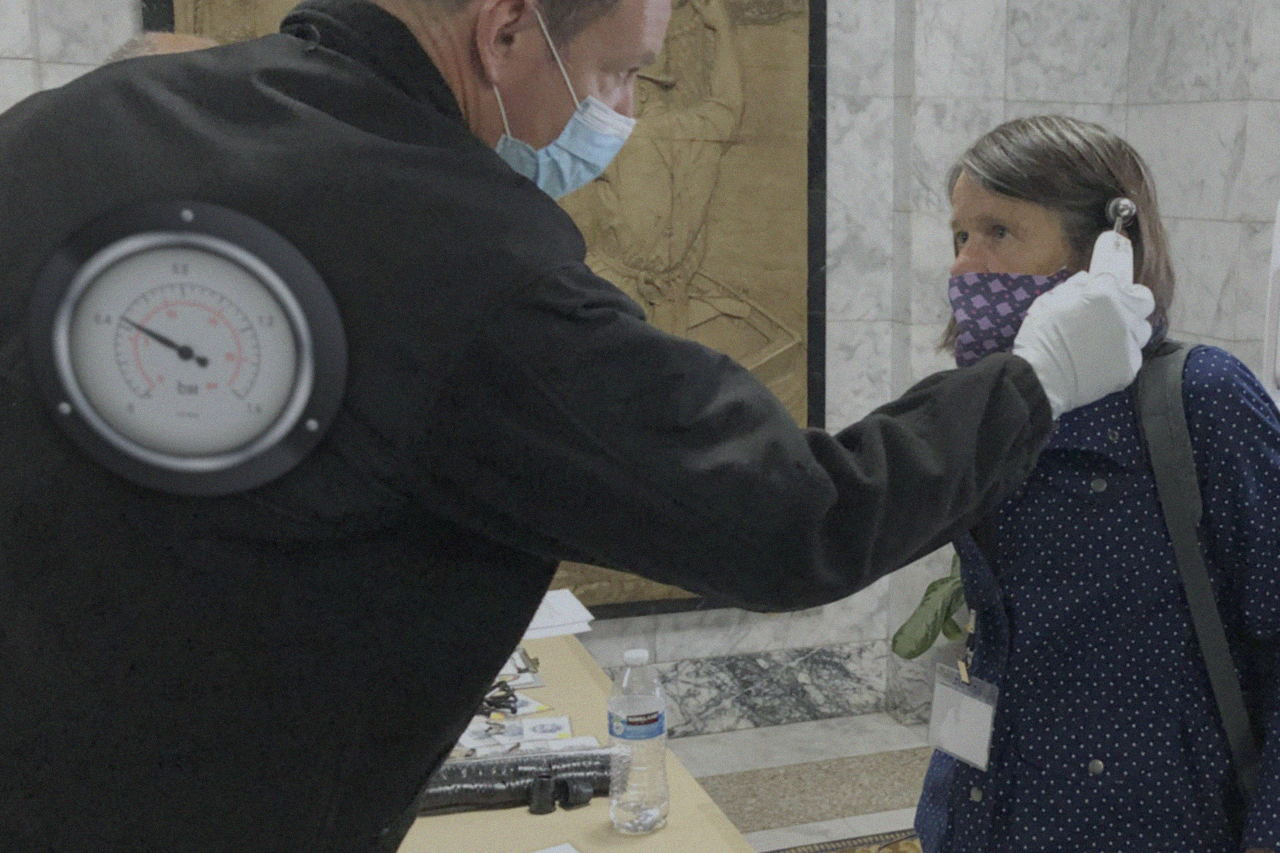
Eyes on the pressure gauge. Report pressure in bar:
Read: 0.45 bar
